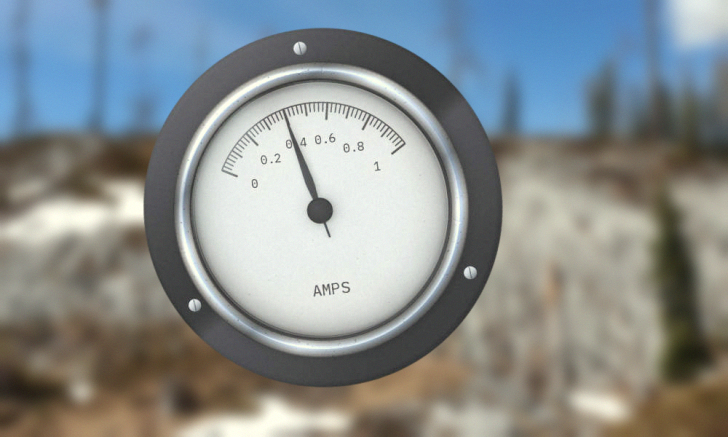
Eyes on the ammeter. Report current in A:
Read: 0.4 A
